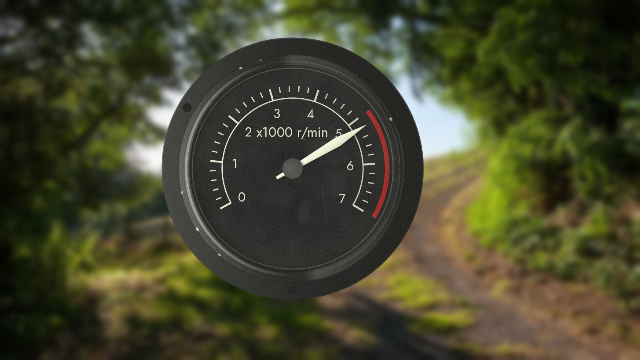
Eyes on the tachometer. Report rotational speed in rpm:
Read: 5200 rpm
